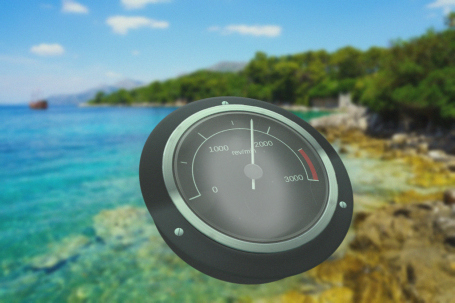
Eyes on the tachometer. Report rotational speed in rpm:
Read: 1750 rpm
